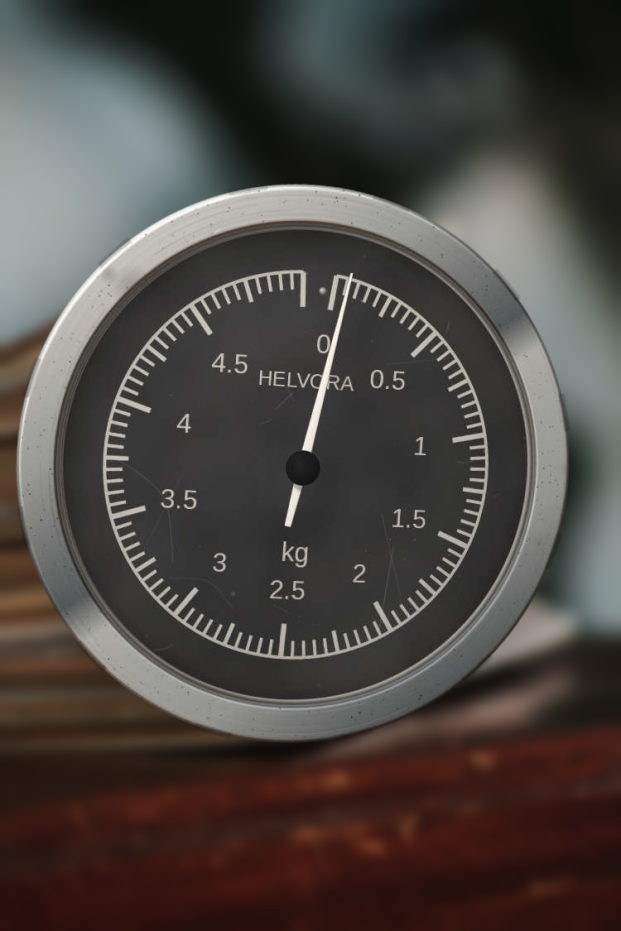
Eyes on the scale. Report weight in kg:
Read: 0.05 kg
